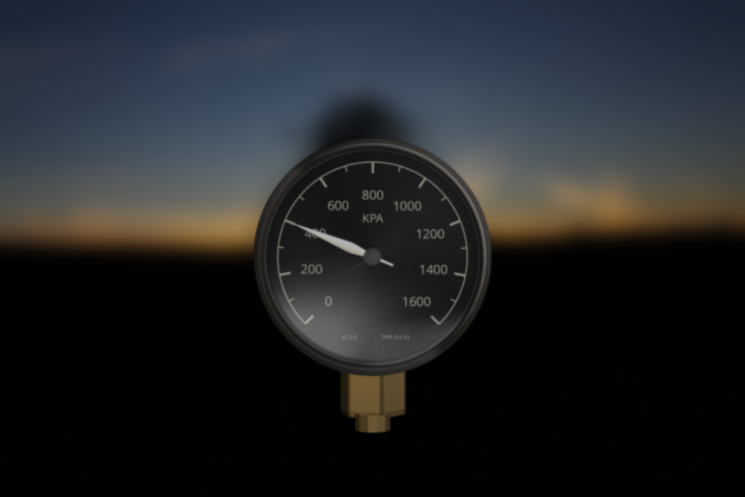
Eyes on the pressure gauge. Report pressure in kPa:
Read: 400 kPa
